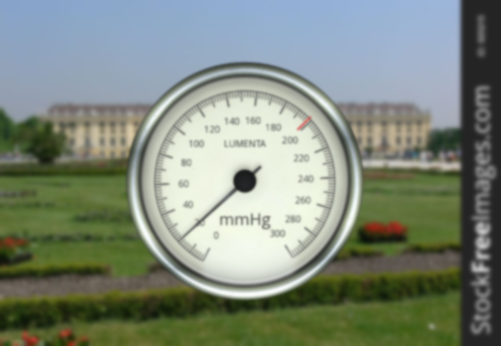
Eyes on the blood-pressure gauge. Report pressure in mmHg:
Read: 20 mmHg
